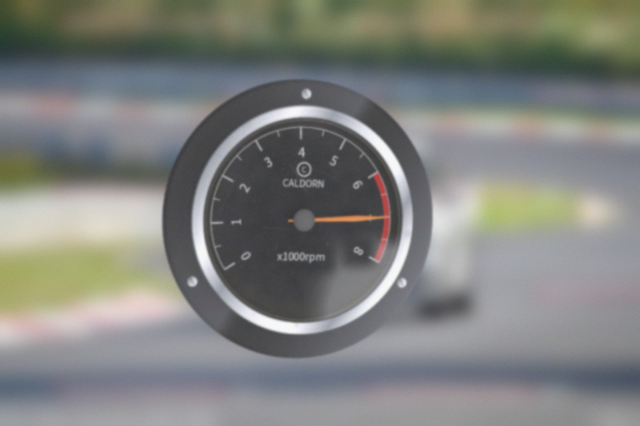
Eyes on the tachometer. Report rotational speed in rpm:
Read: 7000 rpm
